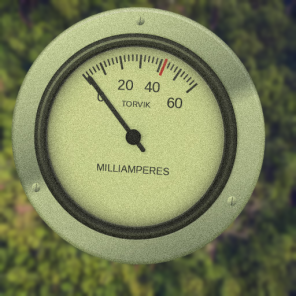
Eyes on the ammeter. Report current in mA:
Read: 2 mA
